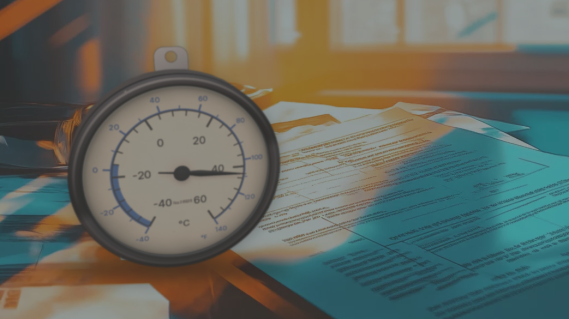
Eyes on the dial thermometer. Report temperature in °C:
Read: 42 °C
